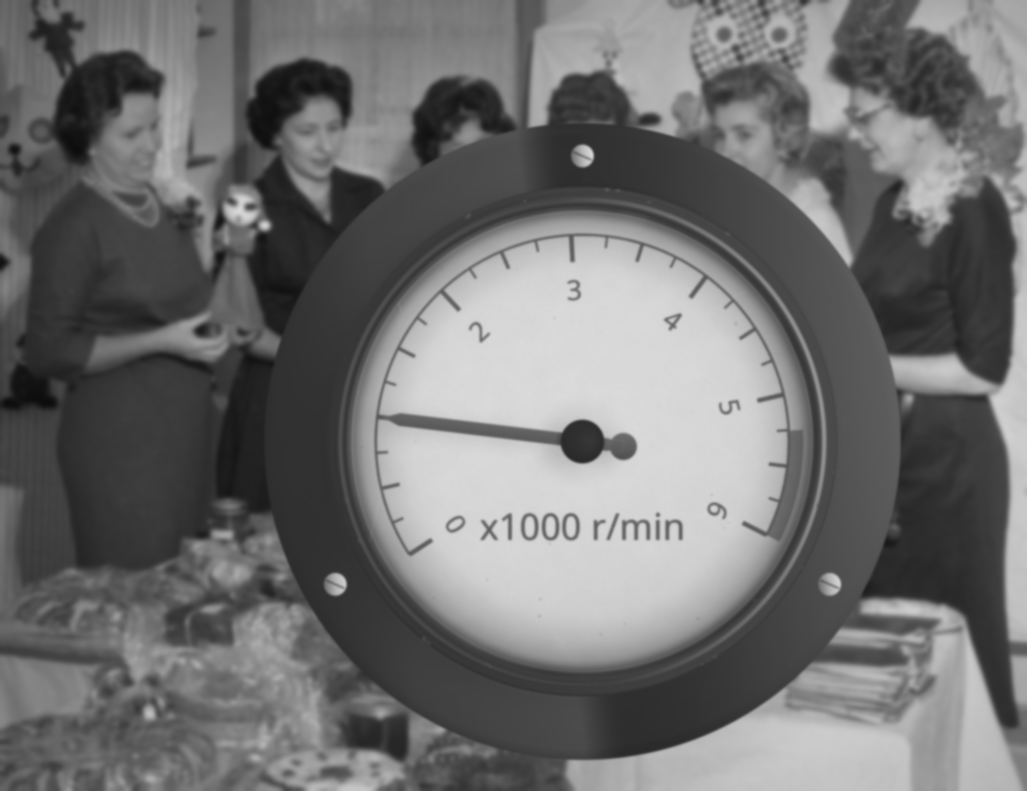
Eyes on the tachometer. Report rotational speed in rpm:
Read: 1000 rpm
